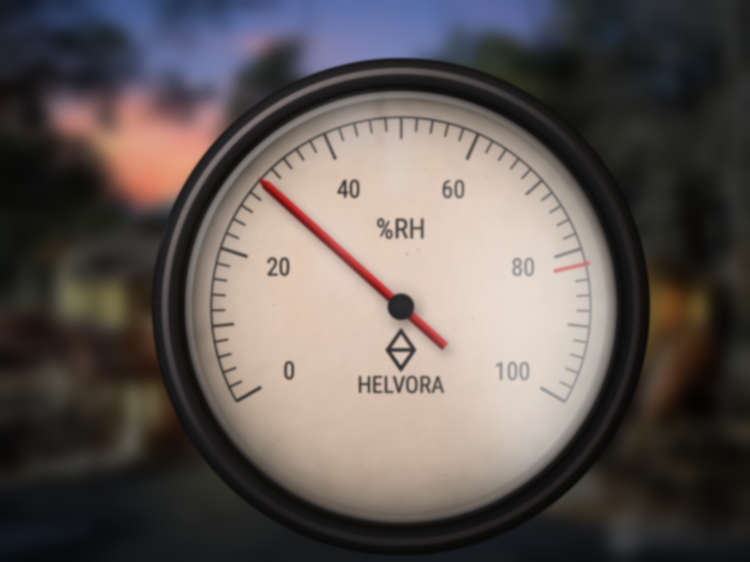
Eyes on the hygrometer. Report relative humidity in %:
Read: 30 %
